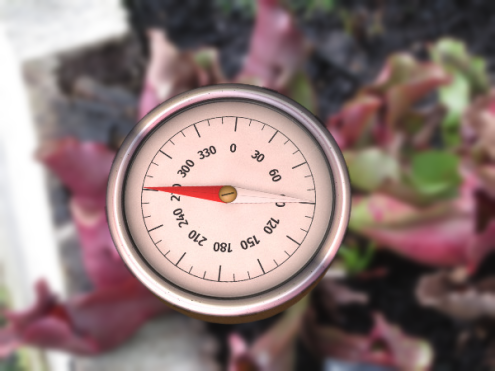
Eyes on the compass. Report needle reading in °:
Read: 270 °
